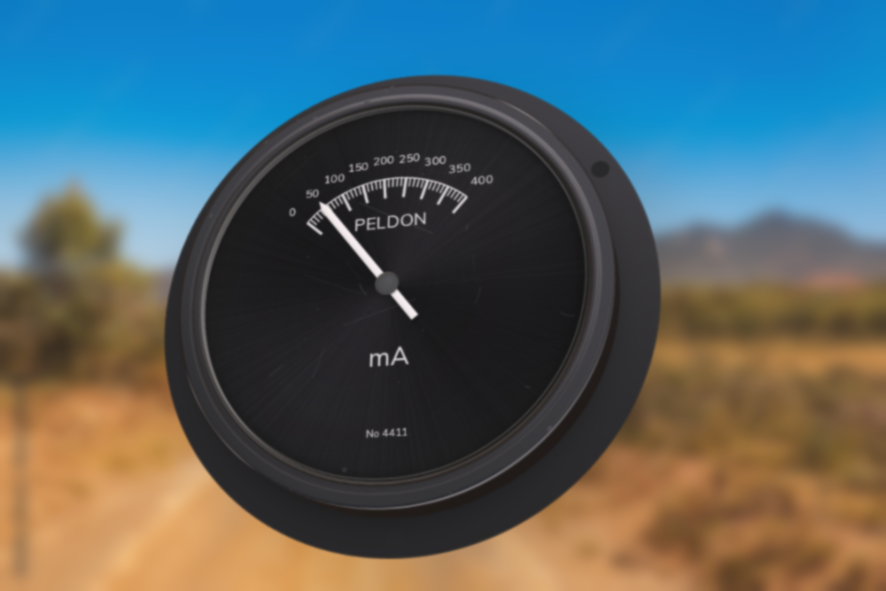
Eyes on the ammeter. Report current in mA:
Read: 50 mA
